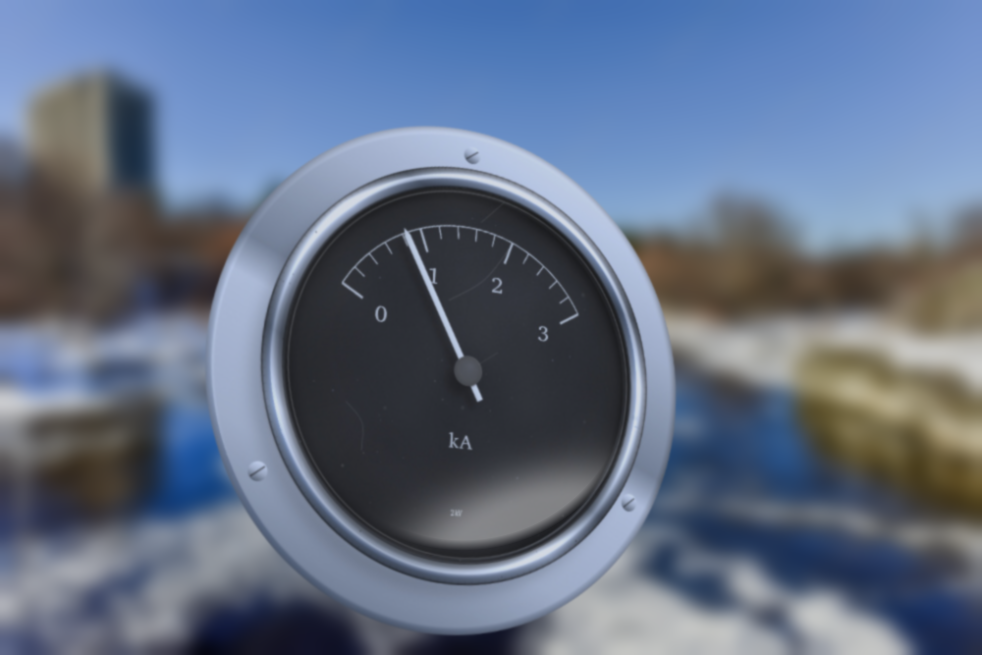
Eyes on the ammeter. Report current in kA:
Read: 0.8 kA
